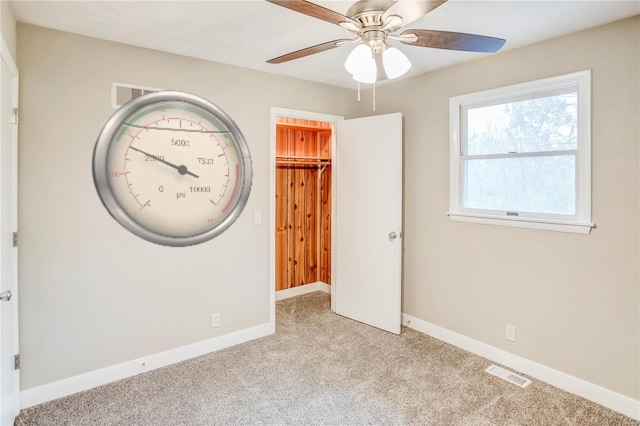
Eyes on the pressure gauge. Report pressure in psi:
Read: 2500 psi
